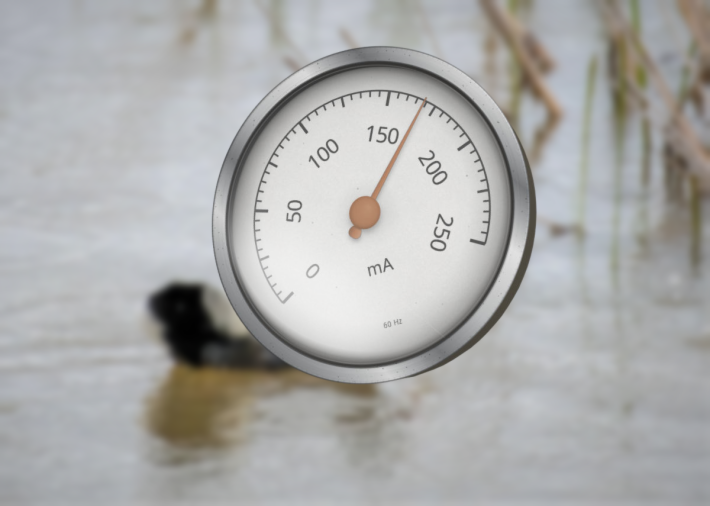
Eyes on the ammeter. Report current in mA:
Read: 170 mA
